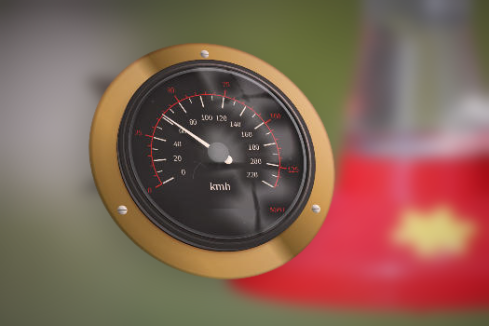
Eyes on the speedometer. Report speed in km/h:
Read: 60 km/h
